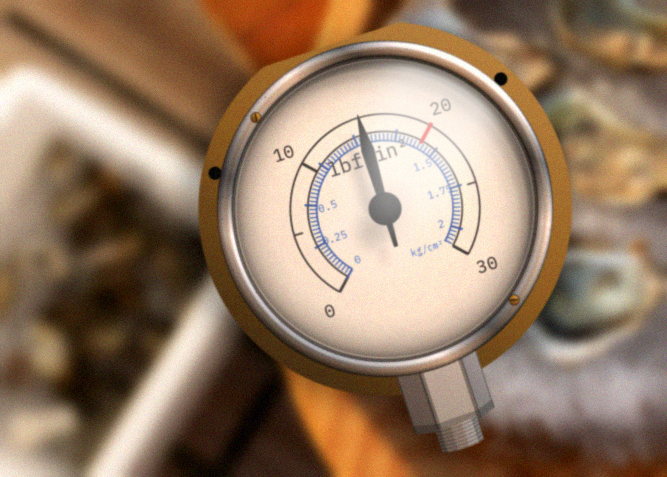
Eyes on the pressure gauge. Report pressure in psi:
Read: 15 psi
